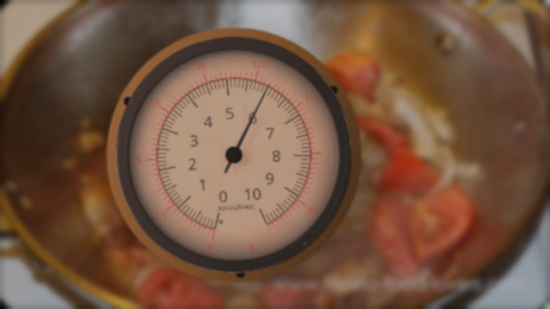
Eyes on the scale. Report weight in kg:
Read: 6 kg
